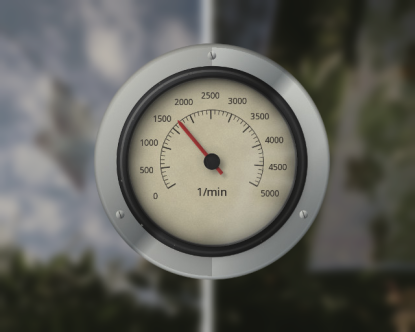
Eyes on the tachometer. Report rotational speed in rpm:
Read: 1700 rpm
